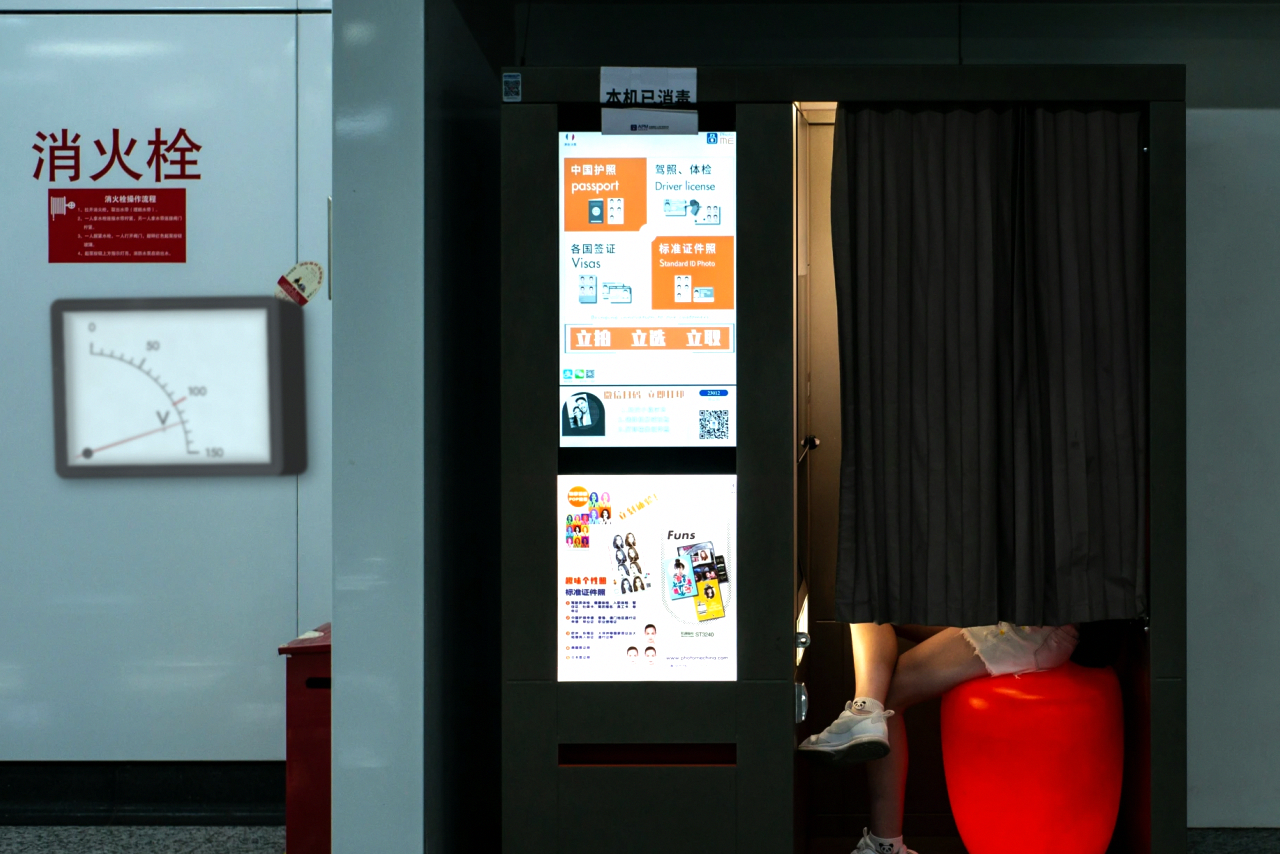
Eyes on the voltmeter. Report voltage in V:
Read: 120 V
